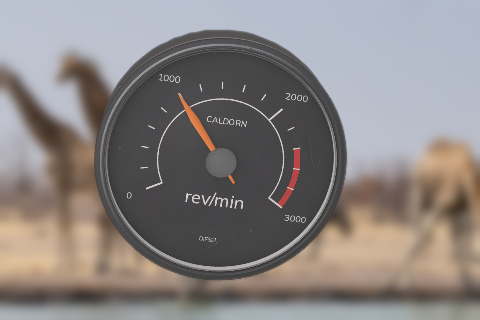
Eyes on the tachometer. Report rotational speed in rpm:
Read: 1000 rpm
